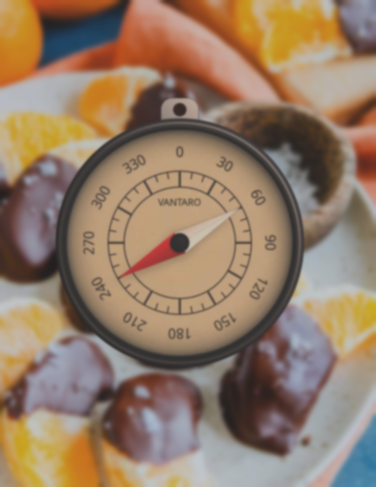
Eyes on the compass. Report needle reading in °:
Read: 240 °
